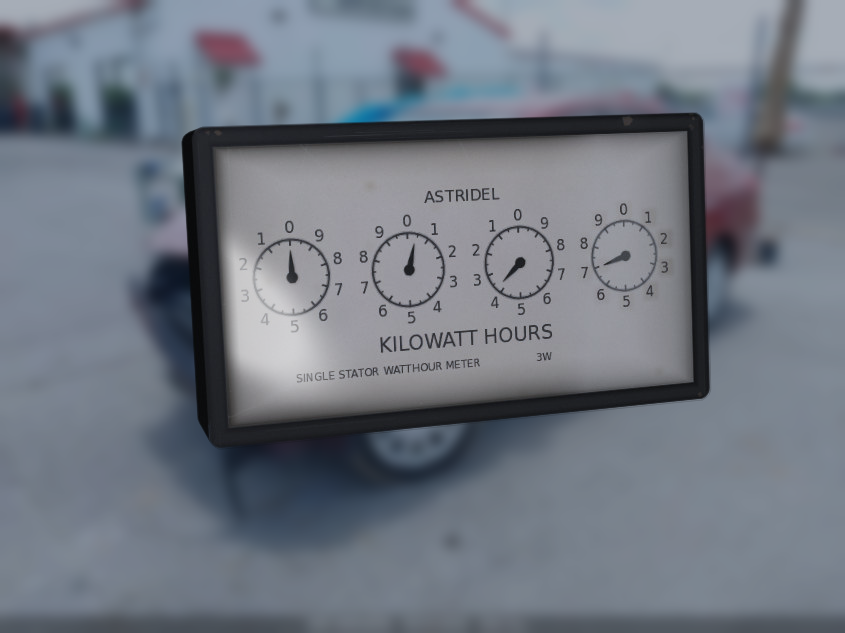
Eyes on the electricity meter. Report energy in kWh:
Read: 37 kWh
